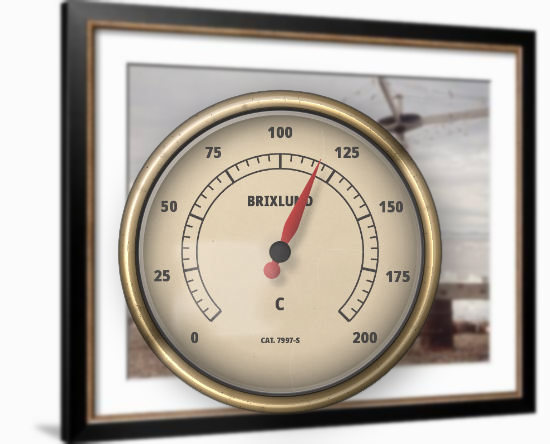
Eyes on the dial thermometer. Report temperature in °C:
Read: 117.5 °C
